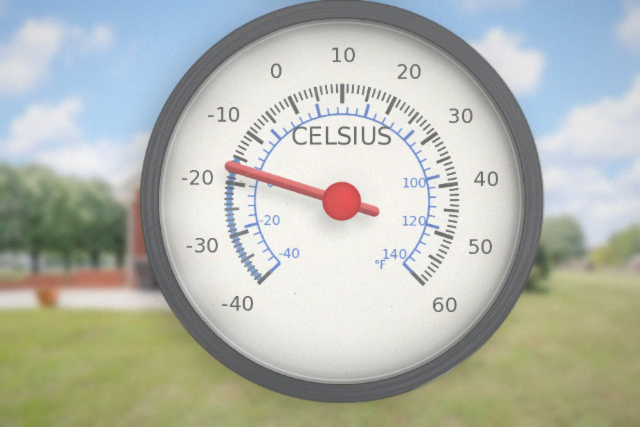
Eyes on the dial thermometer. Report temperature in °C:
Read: -17 °C
